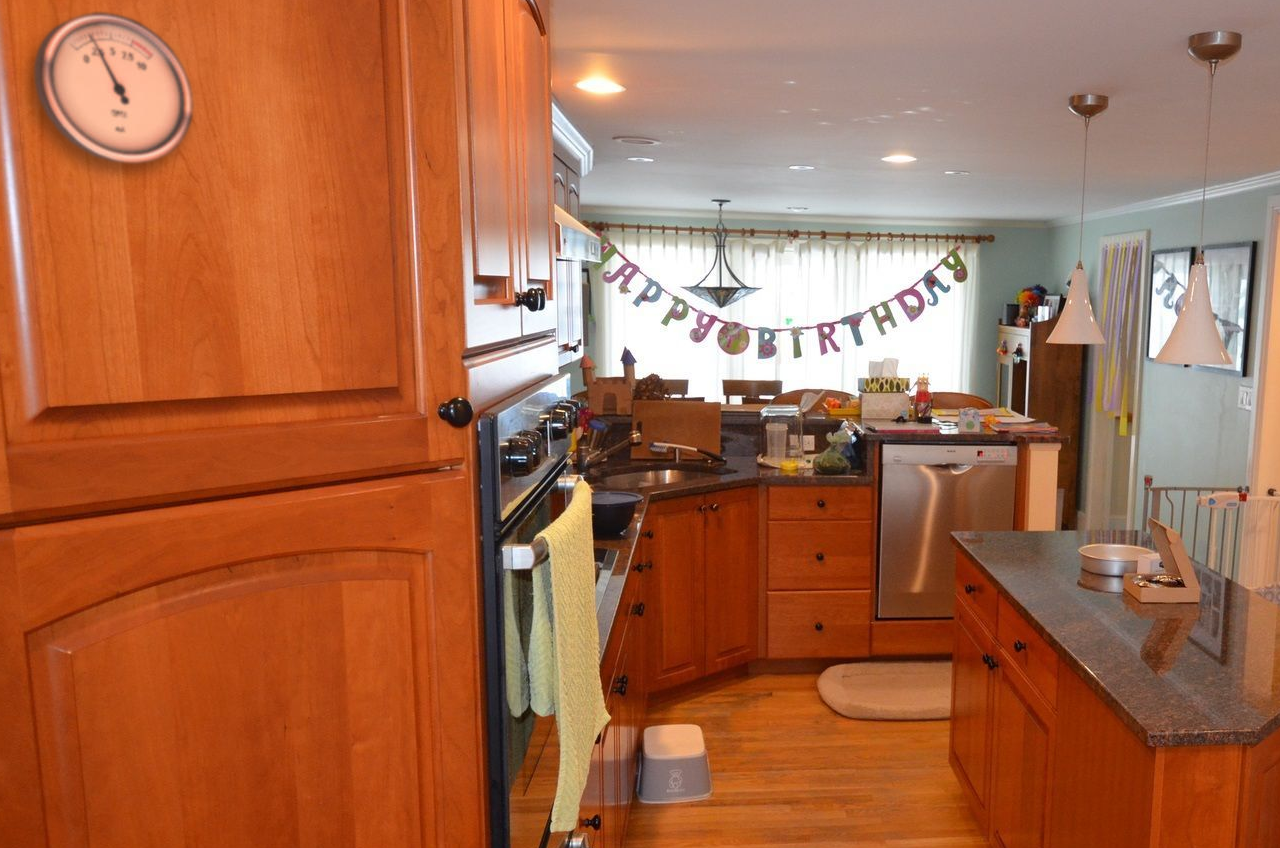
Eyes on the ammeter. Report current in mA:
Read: 2.5 mA
